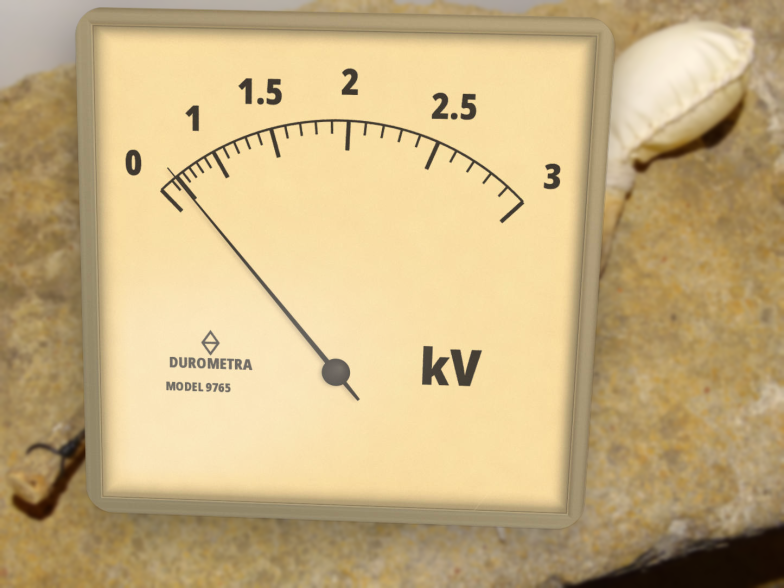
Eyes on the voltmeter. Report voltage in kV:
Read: 0.5 kV
